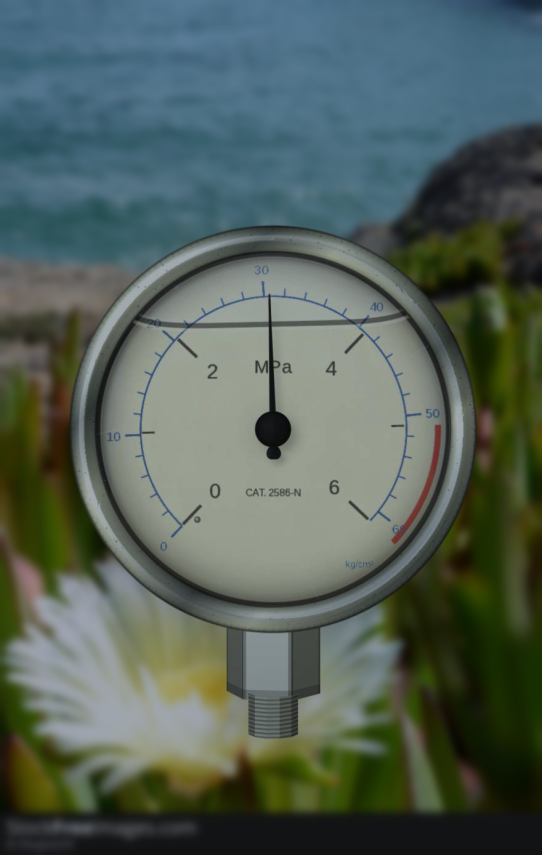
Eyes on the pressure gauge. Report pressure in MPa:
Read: 3 MPa
